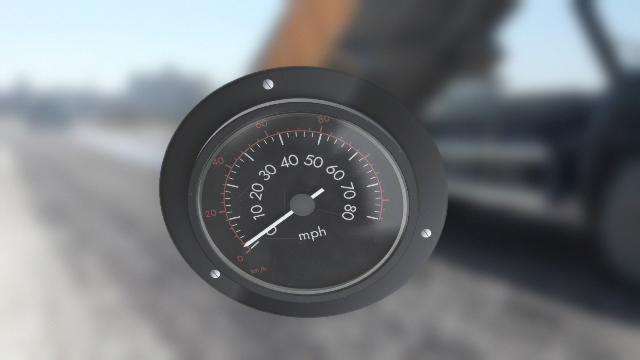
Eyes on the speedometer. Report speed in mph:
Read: 2 mph
